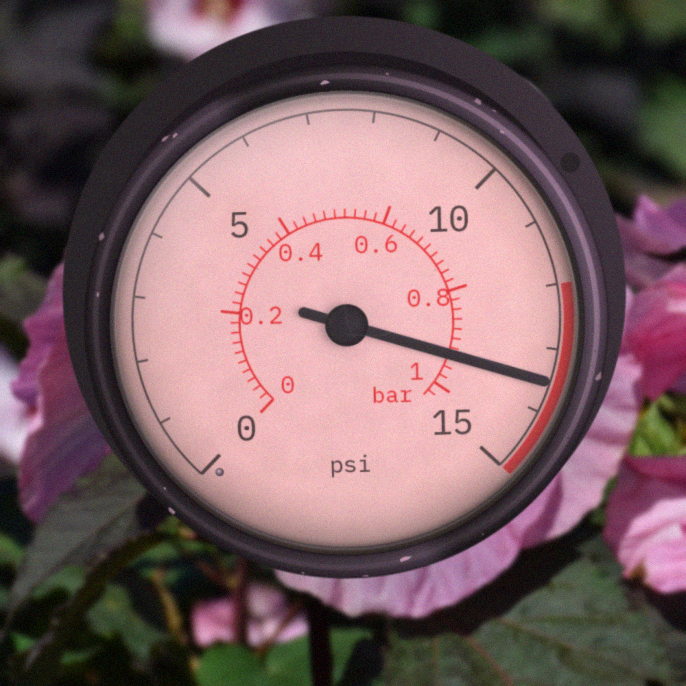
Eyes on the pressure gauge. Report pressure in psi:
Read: 13.5 psi
